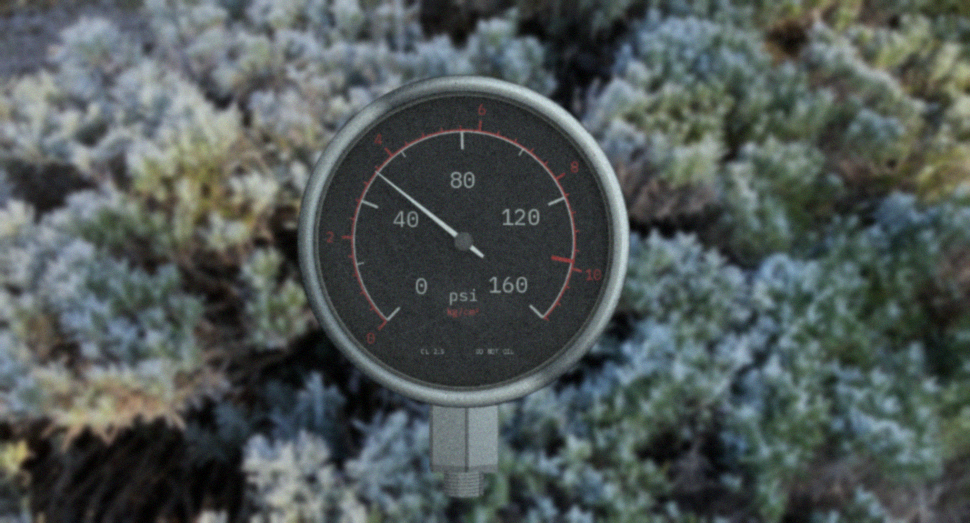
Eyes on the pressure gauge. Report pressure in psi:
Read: 50 psi
